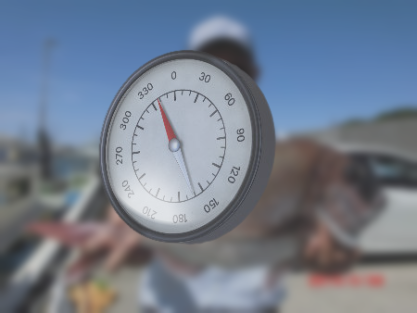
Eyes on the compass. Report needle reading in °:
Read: 340 °
